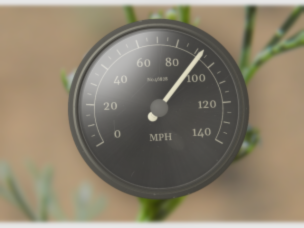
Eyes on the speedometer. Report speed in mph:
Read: 92.5 mph
